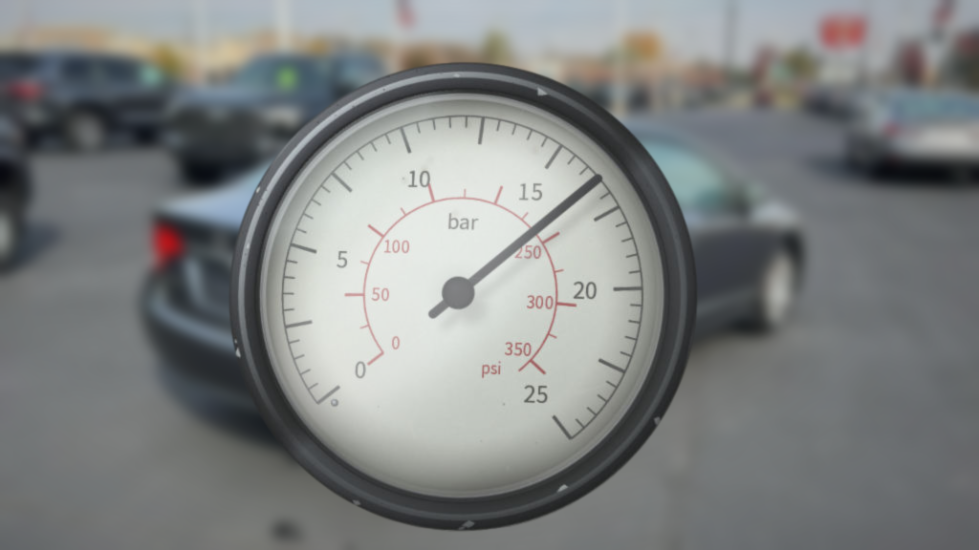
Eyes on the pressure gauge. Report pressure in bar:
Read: 16.5 bar
